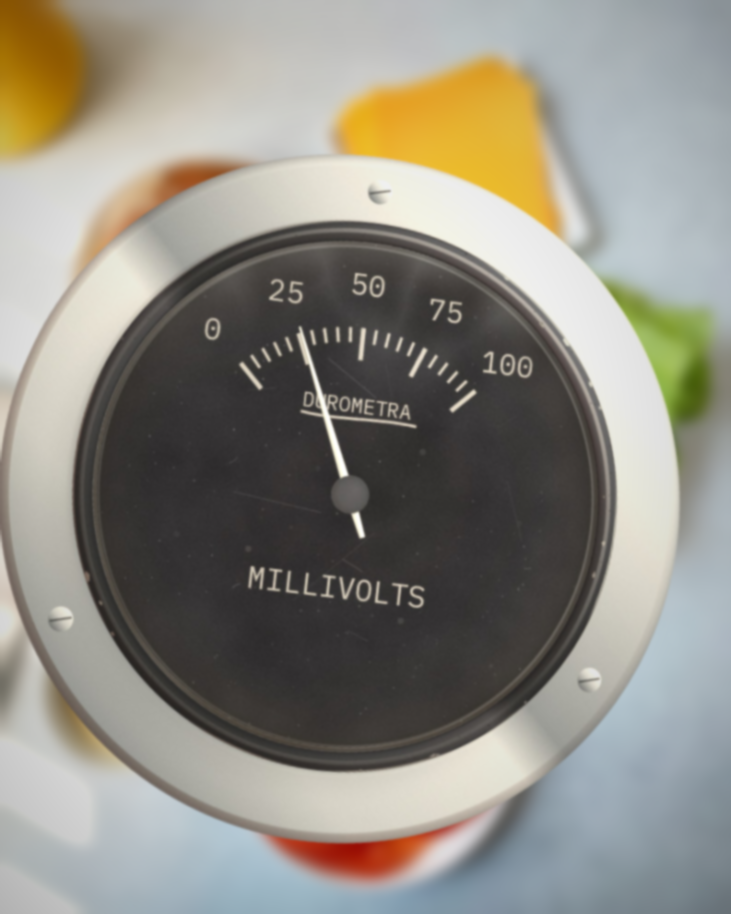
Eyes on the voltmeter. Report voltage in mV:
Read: 25 mV
